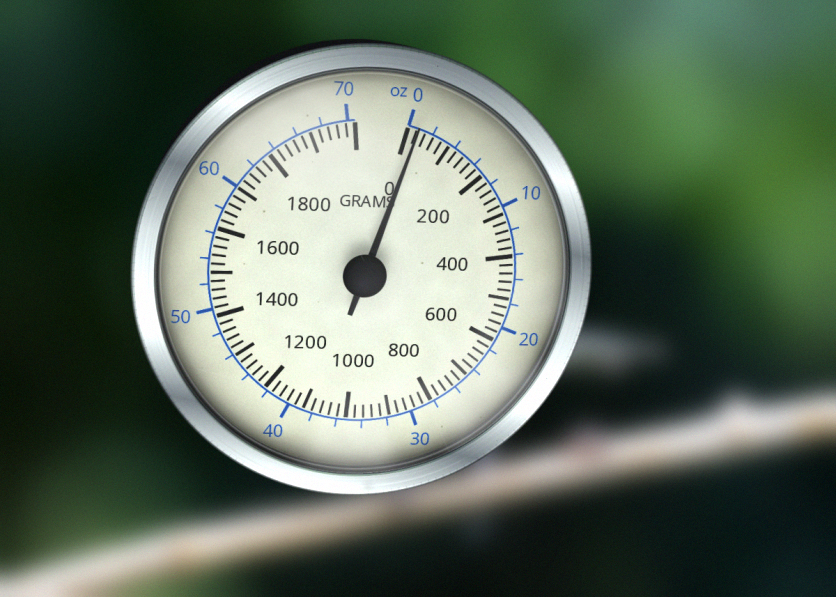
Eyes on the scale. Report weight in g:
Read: 20 g
